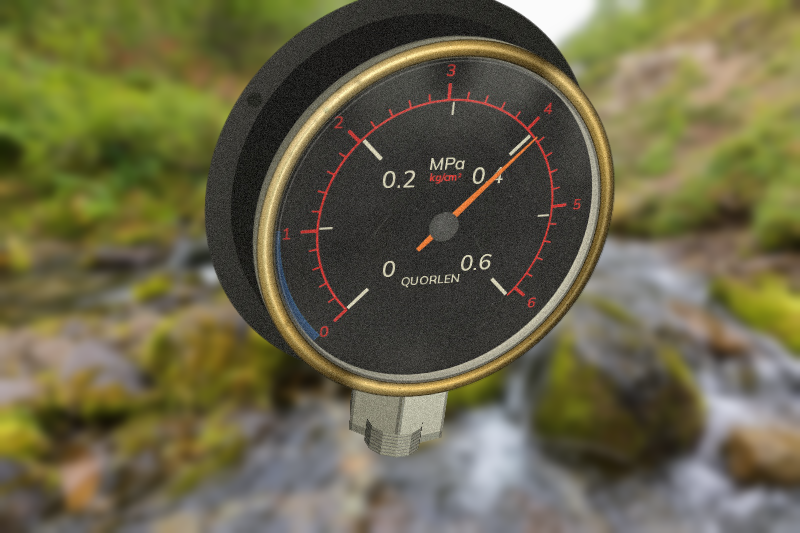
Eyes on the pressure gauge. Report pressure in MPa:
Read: 0.4 MPa
